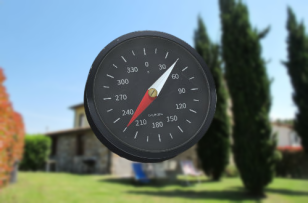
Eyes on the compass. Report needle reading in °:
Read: 225 °
